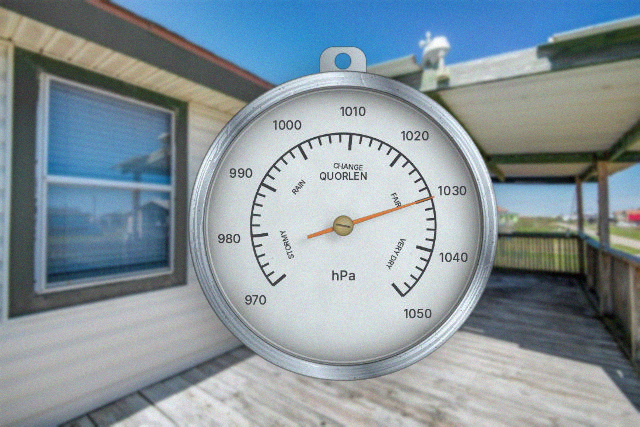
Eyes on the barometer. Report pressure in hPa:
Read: 1030 hPa
